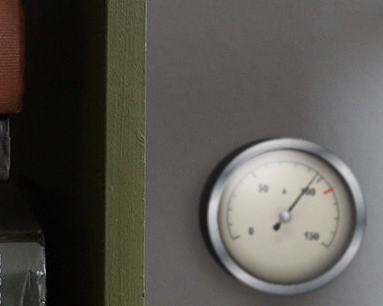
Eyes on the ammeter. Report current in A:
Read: 95 A
